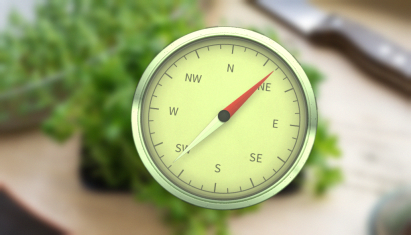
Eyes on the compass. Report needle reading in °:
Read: 40 °
